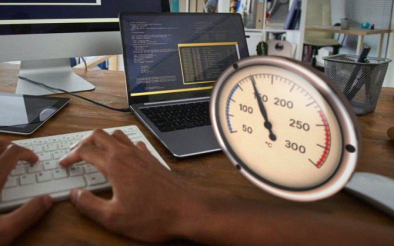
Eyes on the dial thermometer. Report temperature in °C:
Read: 150 °C
